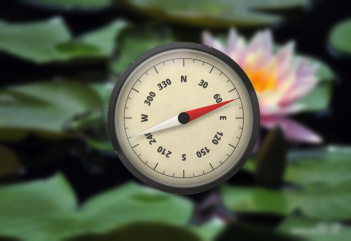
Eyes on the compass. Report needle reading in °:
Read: 70 °
